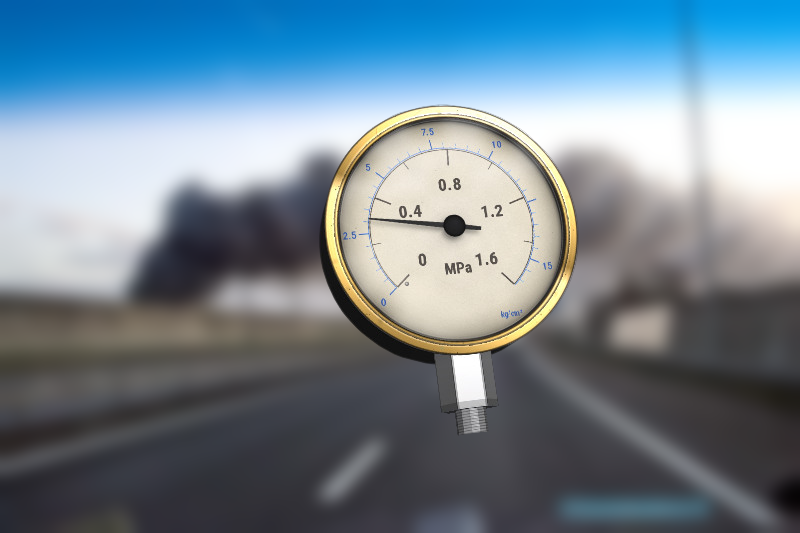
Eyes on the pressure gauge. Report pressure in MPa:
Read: 0.3 MPa
